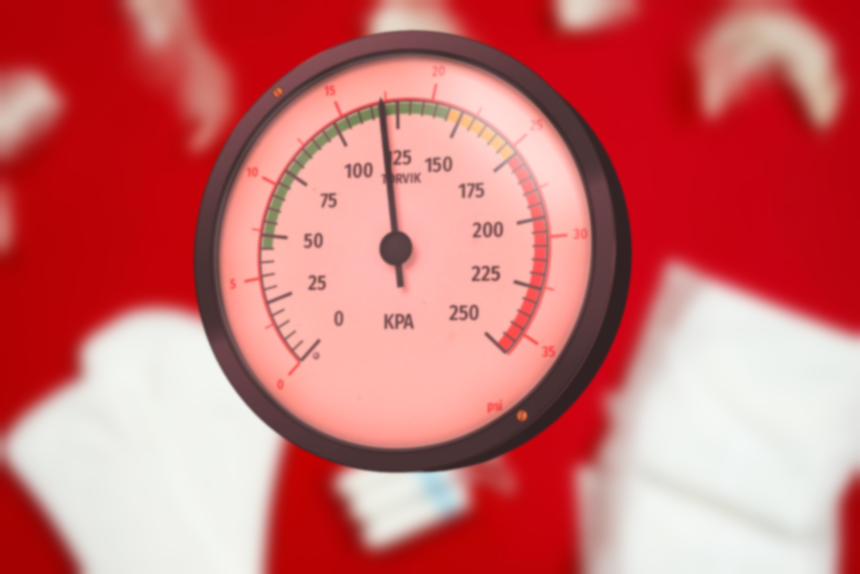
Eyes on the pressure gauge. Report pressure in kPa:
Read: 120 kPa
